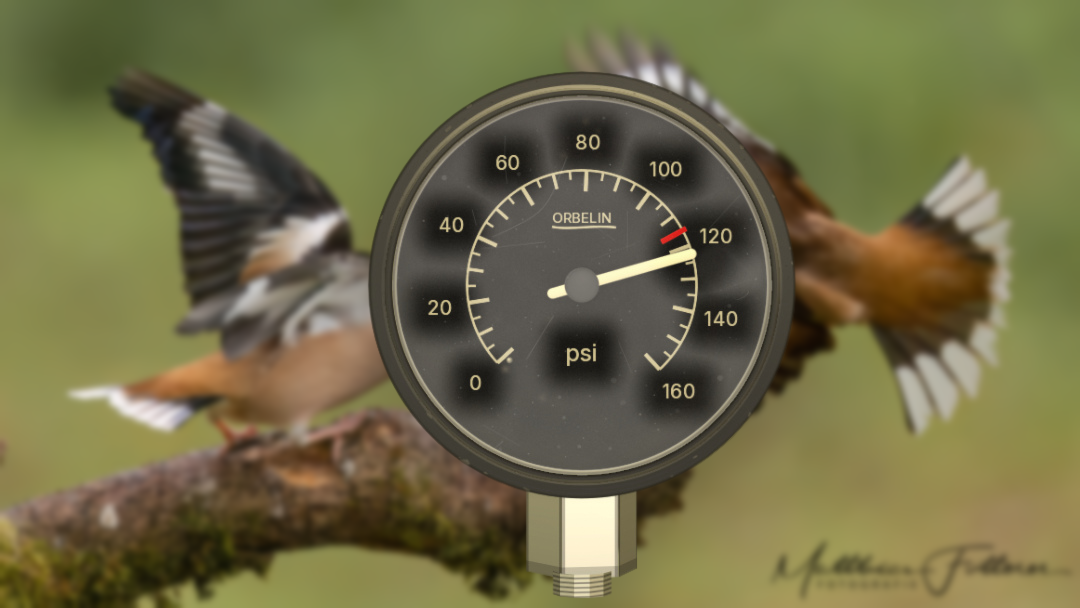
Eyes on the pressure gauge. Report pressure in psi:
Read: 122.5 psi
